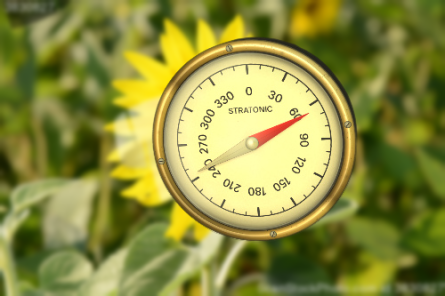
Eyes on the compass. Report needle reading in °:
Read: 65 °
